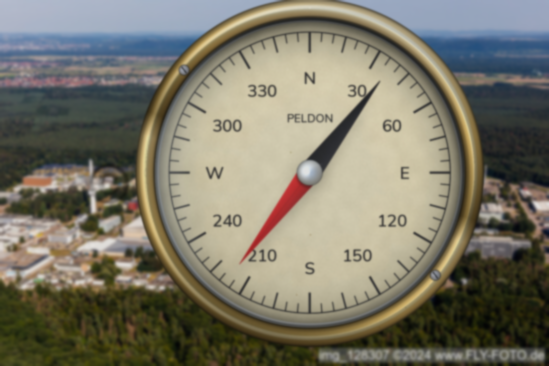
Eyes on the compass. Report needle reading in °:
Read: 217.5 °
